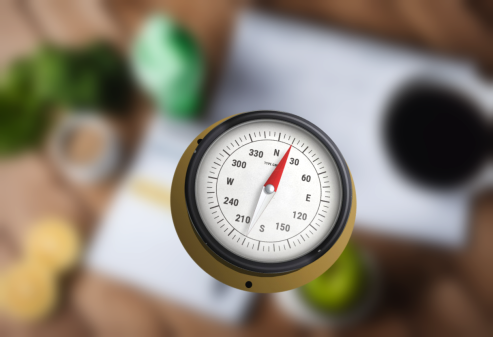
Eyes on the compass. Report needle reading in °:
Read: 15 °
